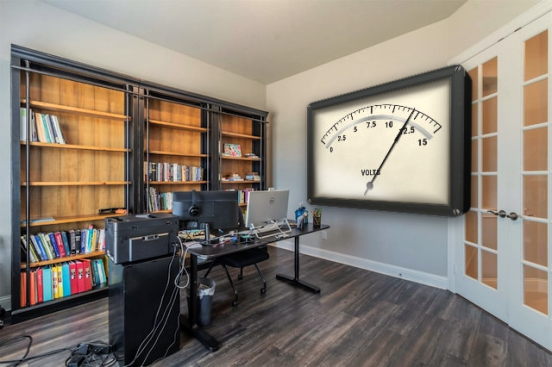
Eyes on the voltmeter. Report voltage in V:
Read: 12 V
